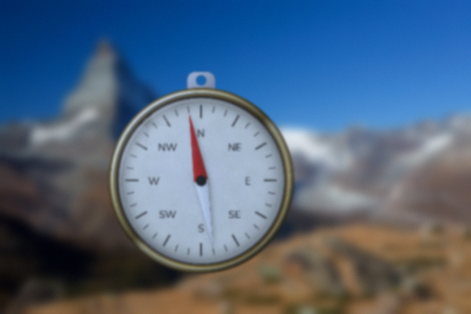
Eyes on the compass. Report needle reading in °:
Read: 350 °
